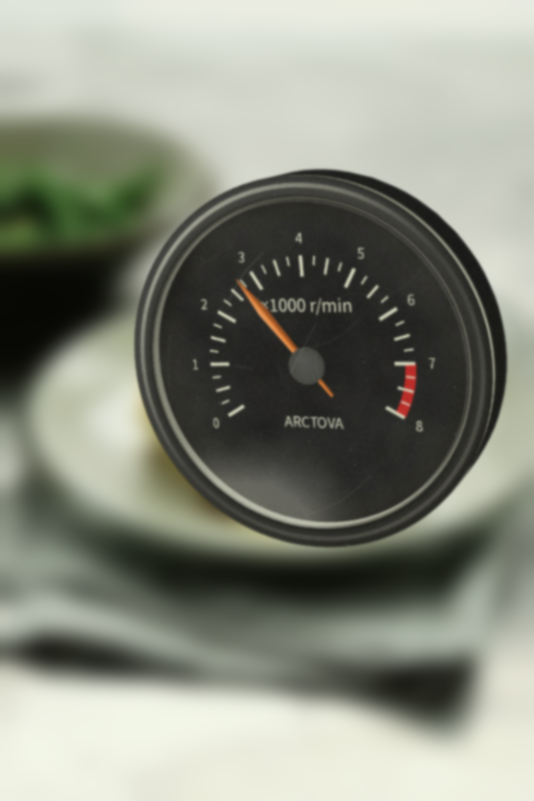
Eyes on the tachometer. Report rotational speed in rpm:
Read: 2750 rpm
